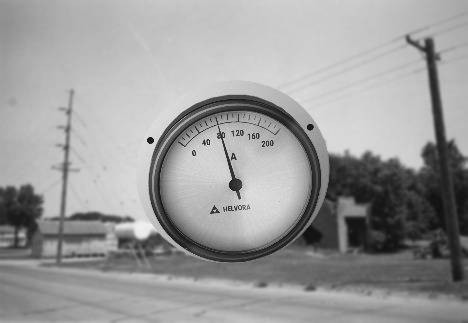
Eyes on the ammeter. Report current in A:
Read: 80 A
